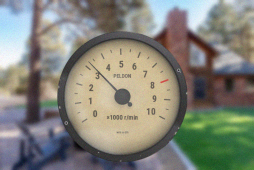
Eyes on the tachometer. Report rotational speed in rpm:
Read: 3250 rpm
